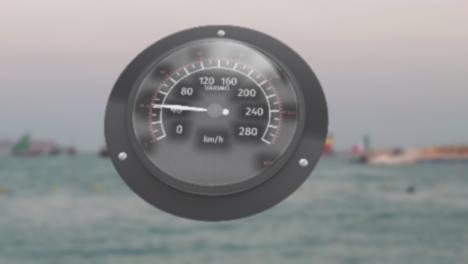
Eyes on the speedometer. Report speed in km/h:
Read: 40 km/h
